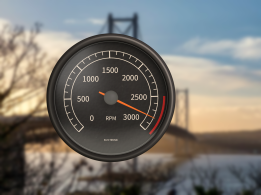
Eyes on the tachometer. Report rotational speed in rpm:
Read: 2800 rpm
